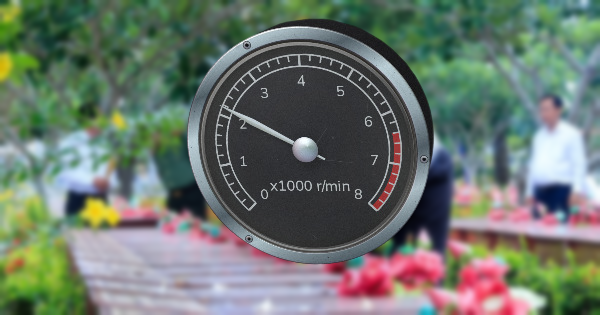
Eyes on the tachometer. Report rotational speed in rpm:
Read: 2200 rpm
